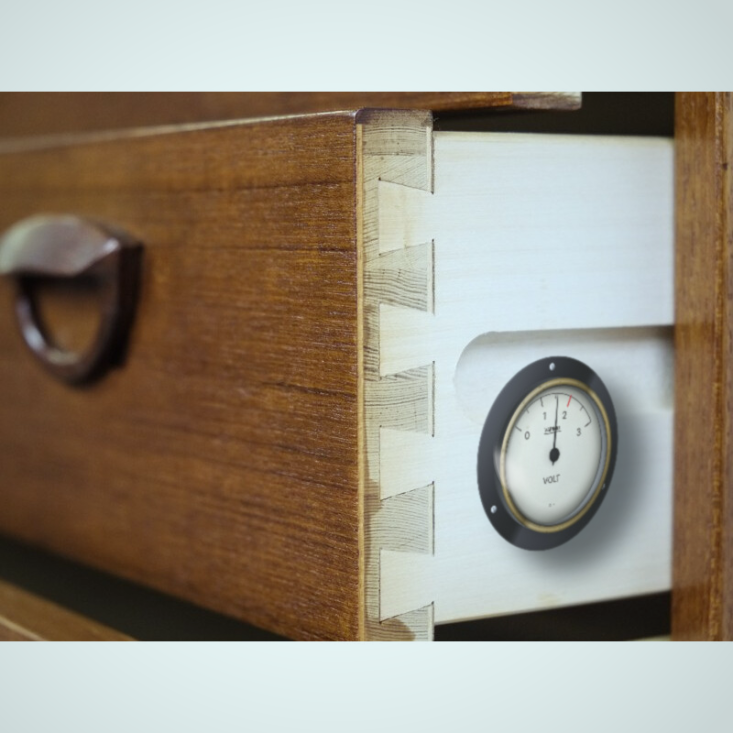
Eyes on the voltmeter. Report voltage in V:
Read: 1.5 V
